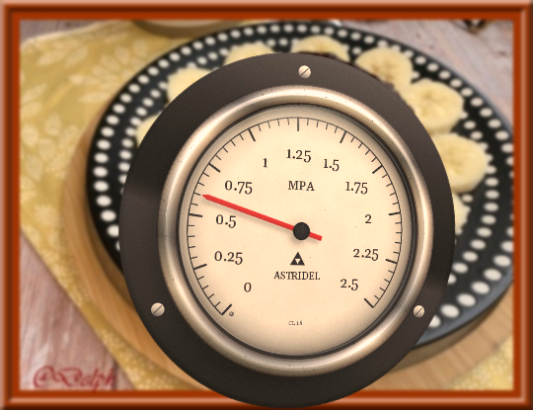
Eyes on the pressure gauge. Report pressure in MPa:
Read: 0.6 MPa
